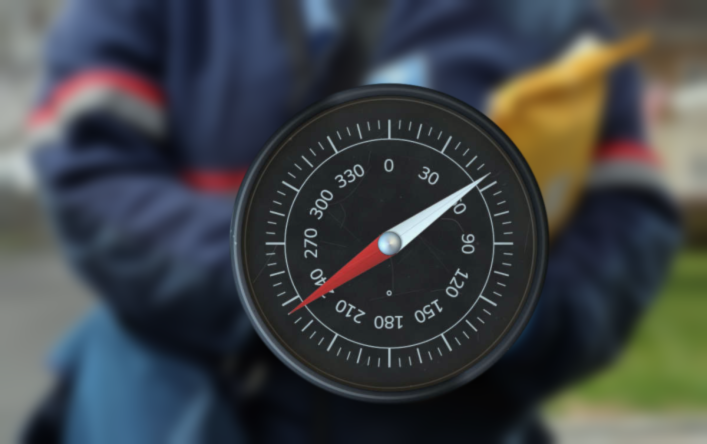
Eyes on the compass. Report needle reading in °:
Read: 235 °
